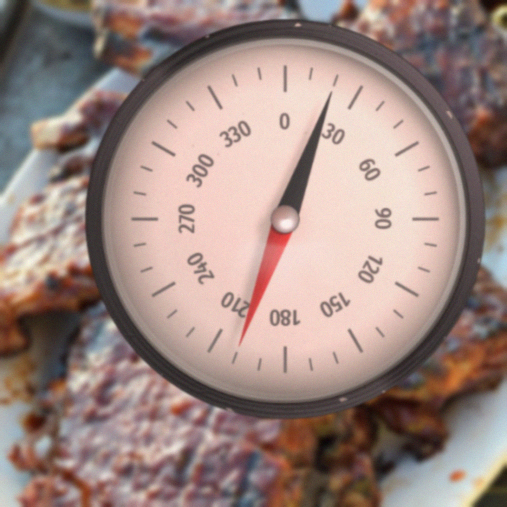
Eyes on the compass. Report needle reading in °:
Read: 200 °
